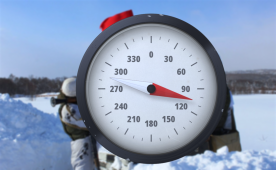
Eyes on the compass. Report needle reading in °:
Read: 105 °
